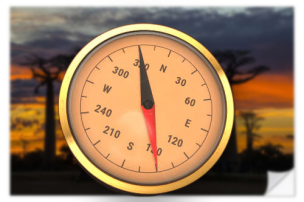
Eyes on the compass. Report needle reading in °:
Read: 150 °
